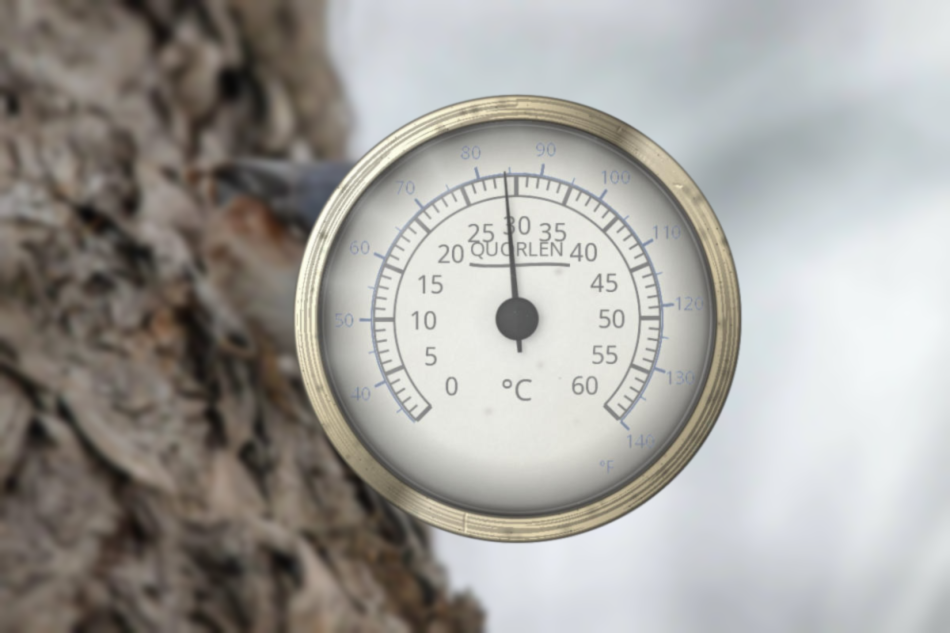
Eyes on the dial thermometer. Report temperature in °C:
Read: 29 °C
